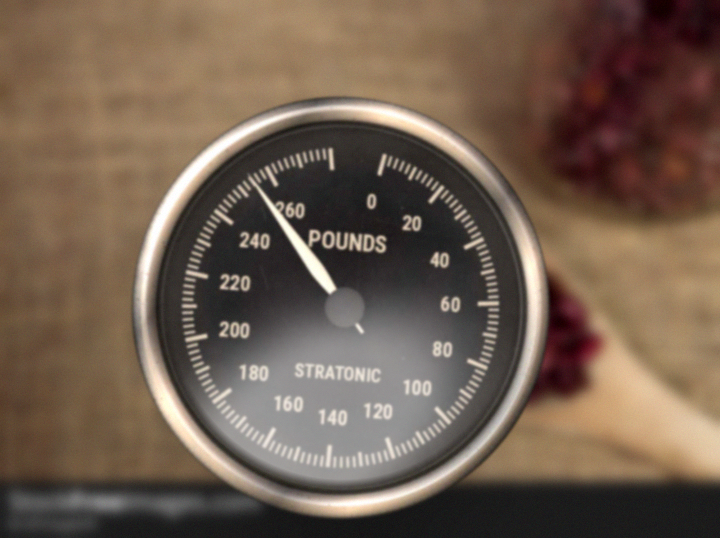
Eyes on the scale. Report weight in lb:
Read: 254 lb
